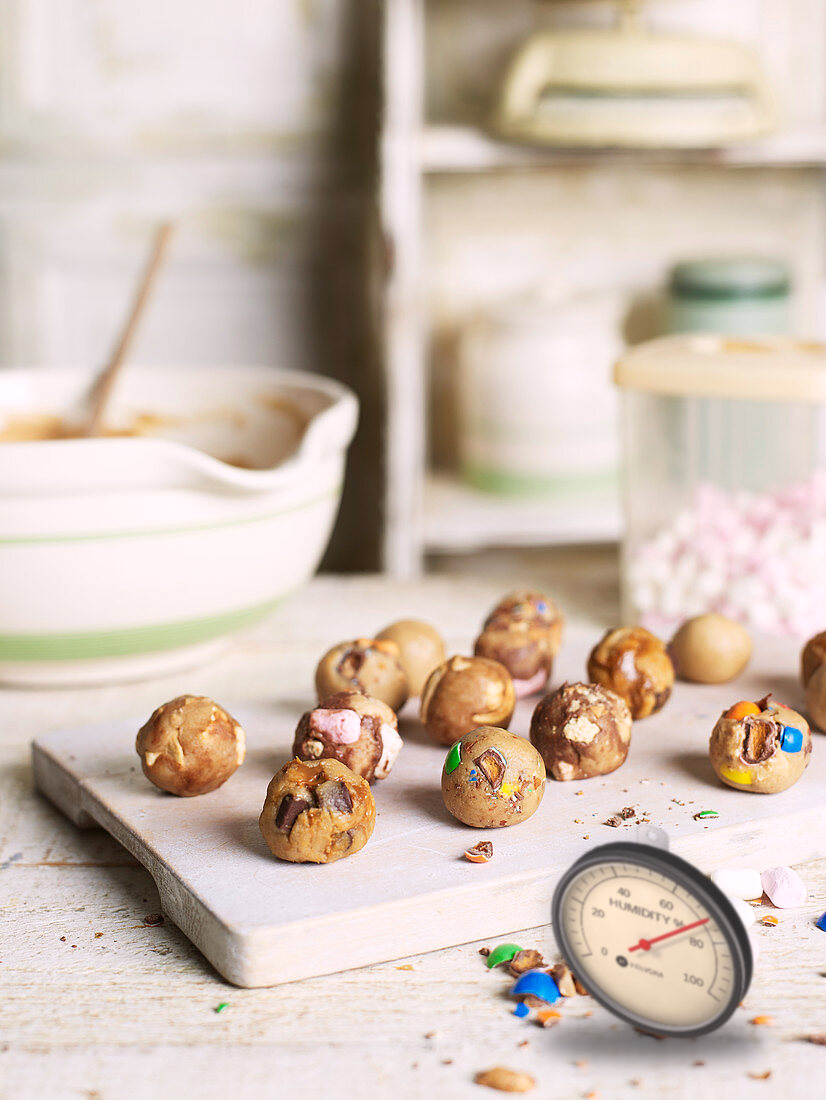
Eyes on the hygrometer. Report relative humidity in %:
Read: 72 %
